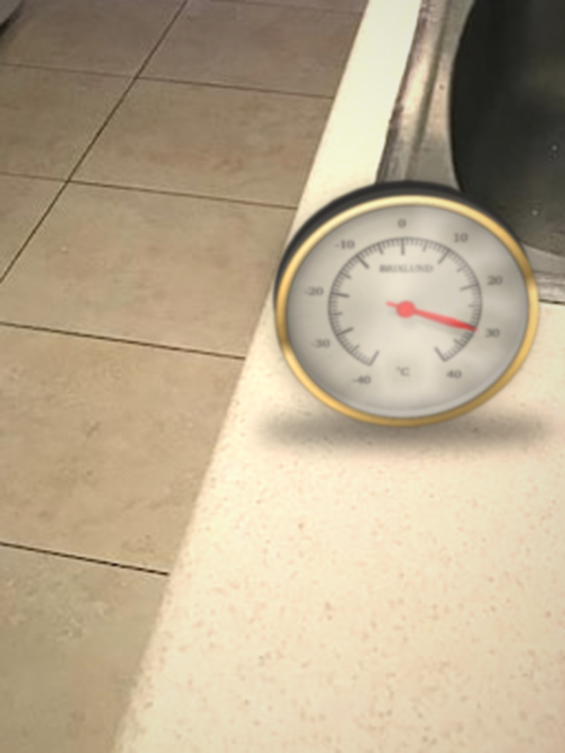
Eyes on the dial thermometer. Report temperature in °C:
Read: 30 °C
